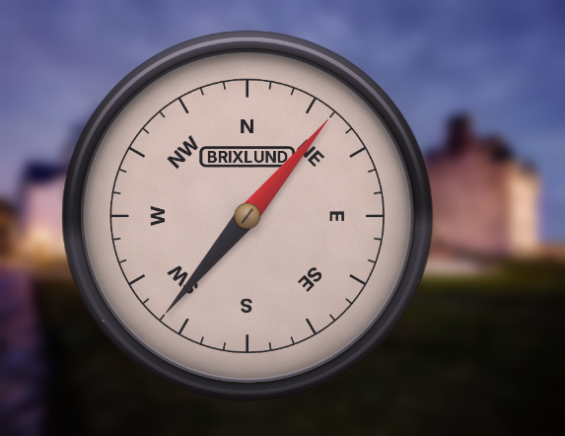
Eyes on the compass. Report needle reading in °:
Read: 40 °
